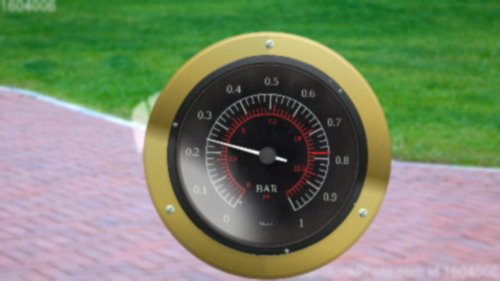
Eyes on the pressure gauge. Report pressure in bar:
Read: 0.24 bar
